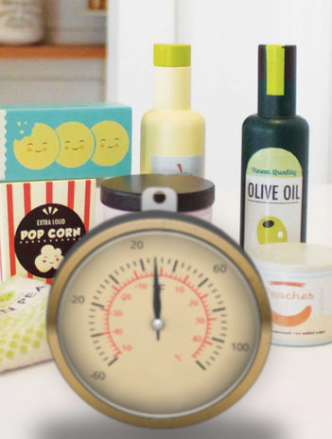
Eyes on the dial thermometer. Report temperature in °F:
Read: 28 °F
